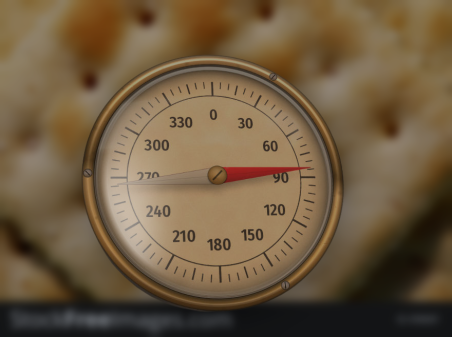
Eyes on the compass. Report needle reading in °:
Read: 85 °
